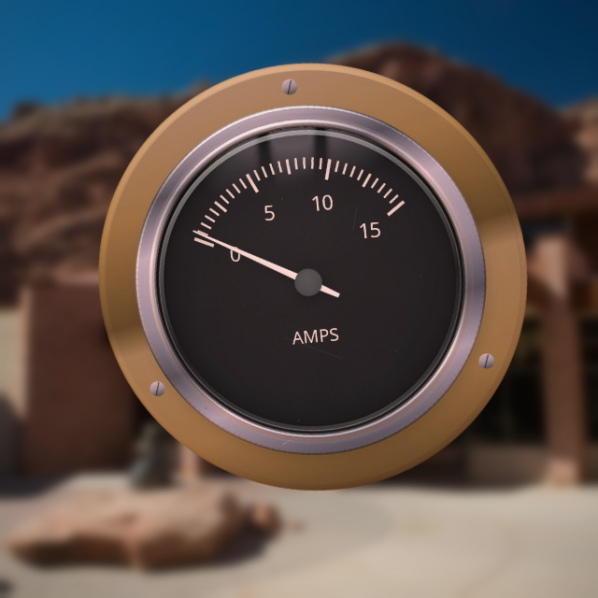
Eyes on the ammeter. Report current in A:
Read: 0.5 A
